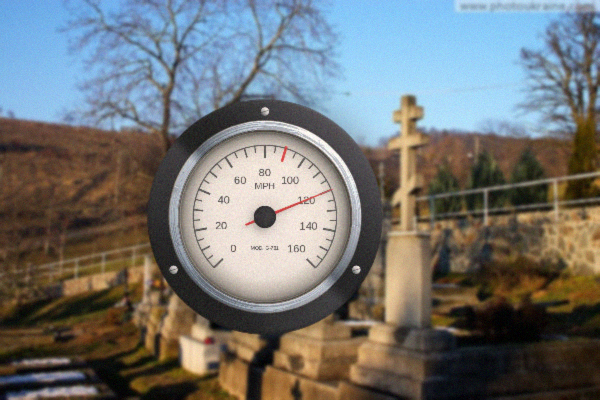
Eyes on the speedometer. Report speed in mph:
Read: 120 mph
